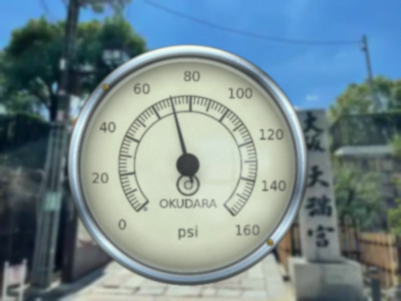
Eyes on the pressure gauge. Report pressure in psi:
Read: 70 psi
